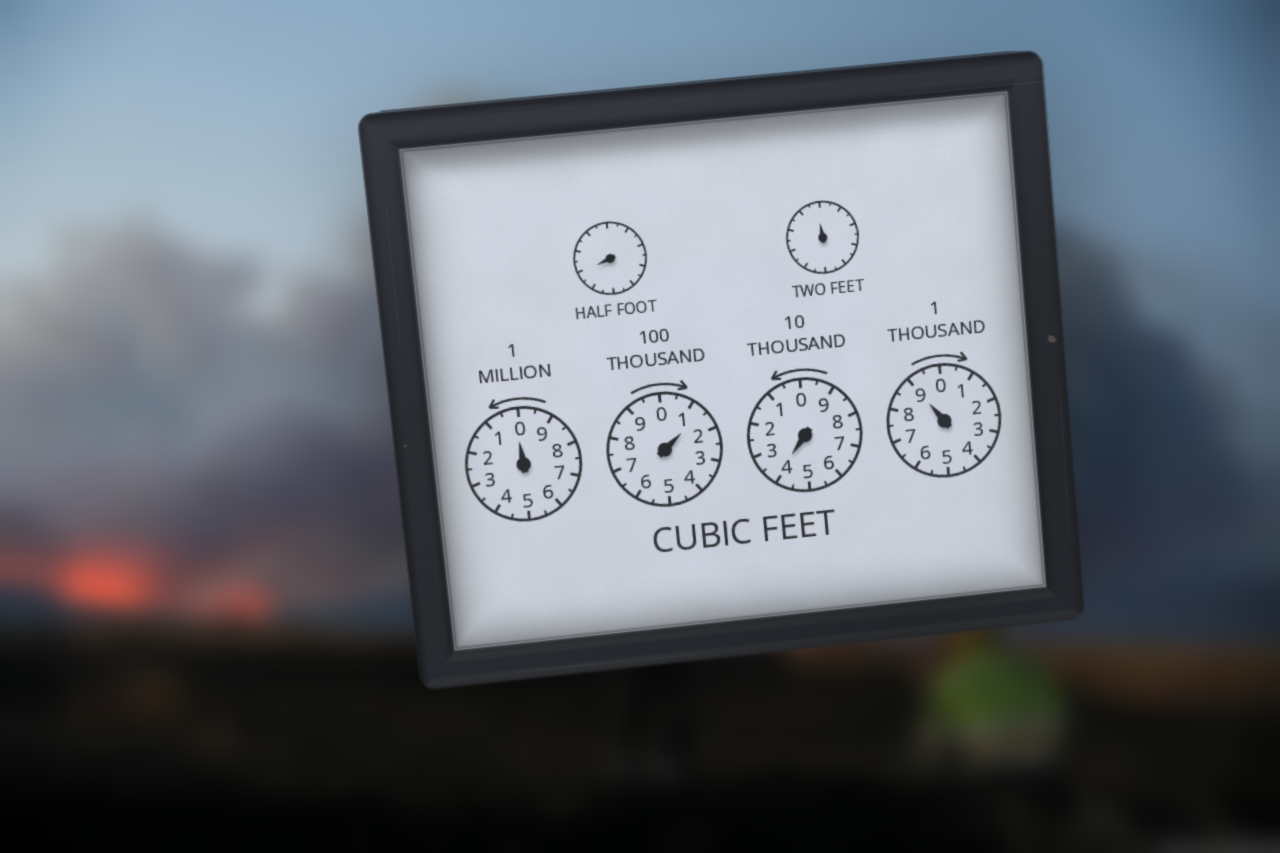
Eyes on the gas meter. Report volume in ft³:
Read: 13900 ft³
